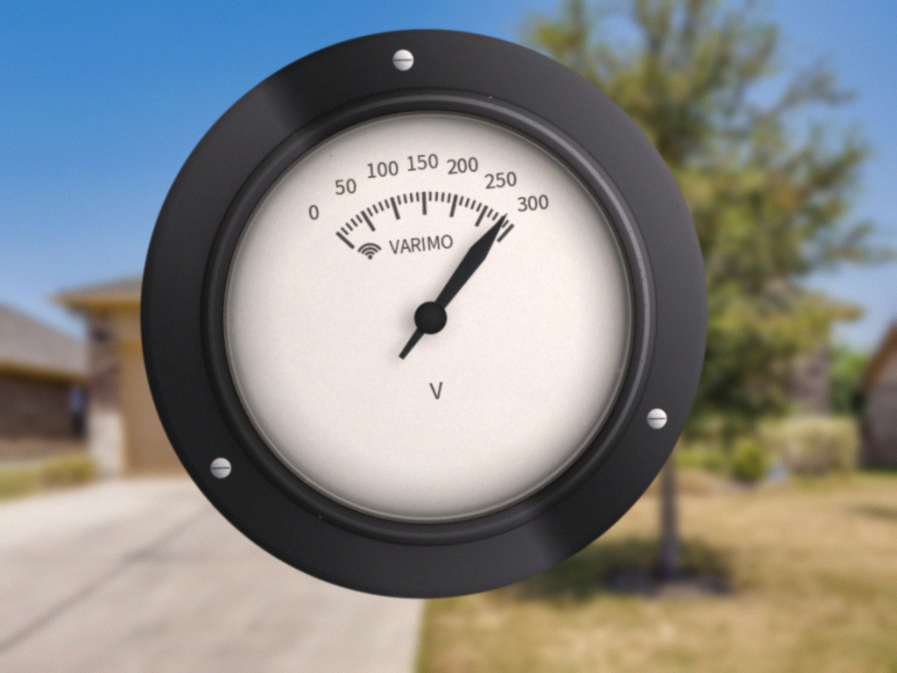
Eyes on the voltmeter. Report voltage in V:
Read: 280 V
